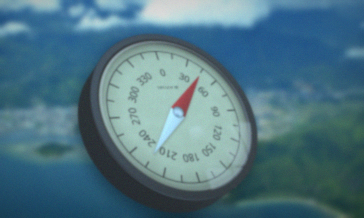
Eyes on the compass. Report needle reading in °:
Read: 45 °
